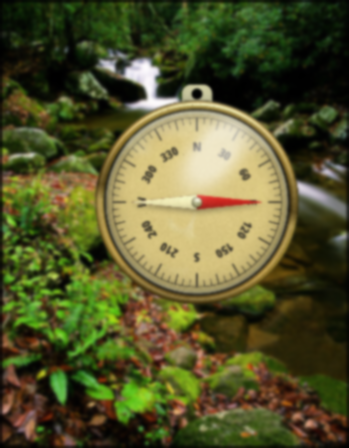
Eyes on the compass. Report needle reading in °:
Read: 90 °
